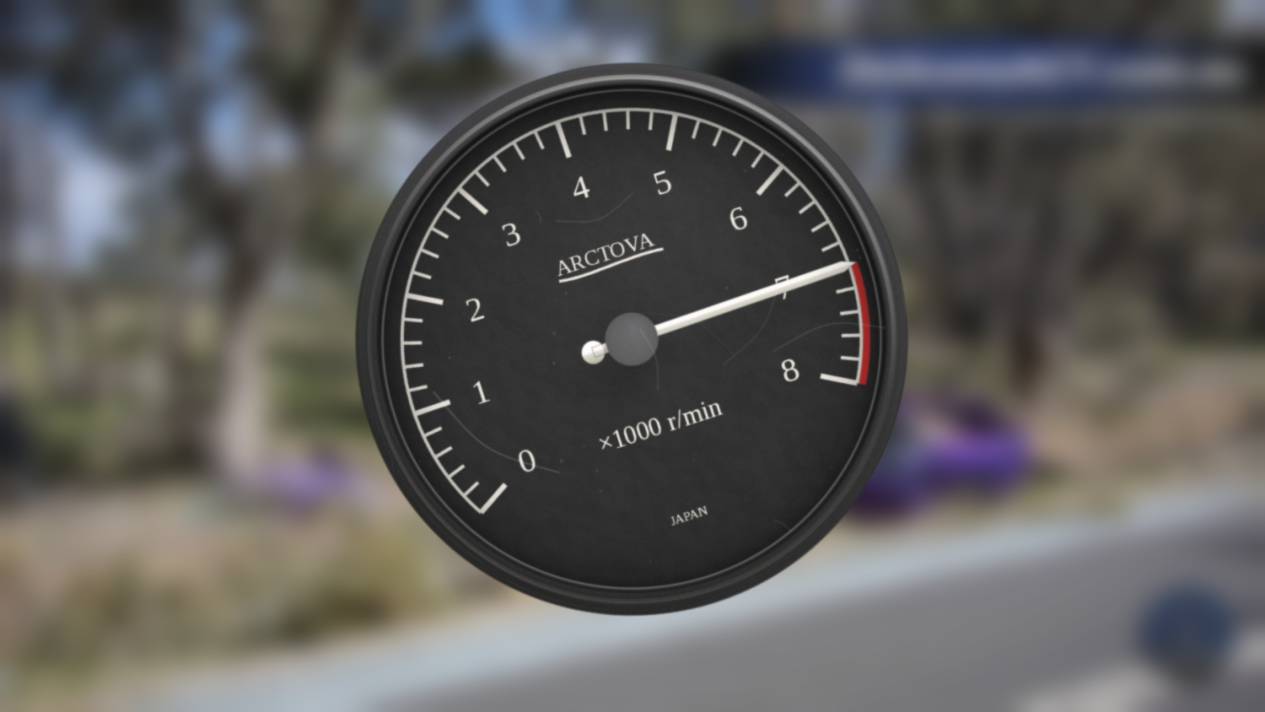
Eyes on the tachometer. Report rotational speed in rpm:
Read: 7000 rpm
